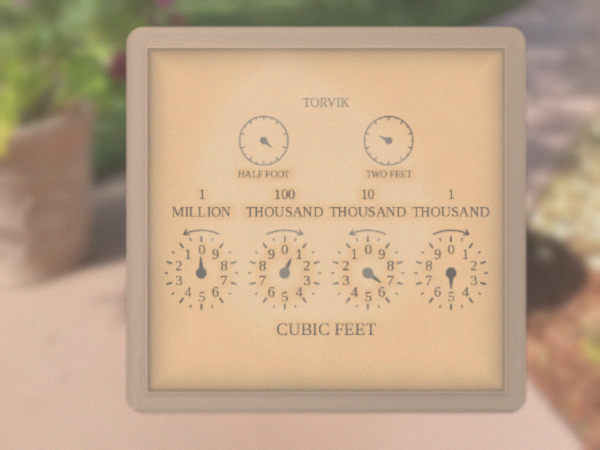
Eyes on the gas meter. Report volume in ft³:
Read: 6500 ft³
